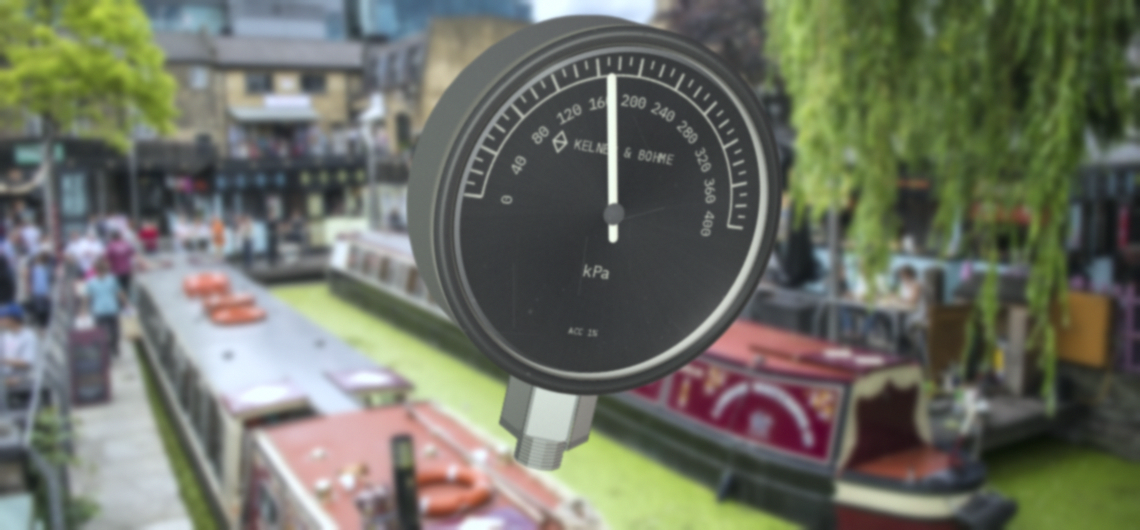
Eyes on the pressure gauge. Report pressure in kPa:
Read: 170 kPa
